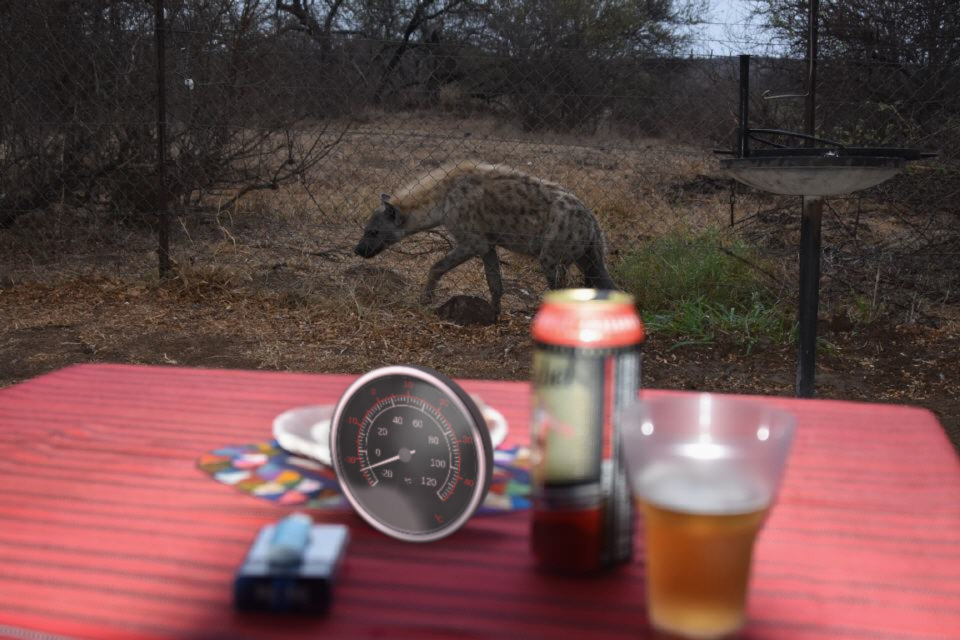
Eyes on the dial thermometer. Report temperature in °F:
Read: -10 °F
